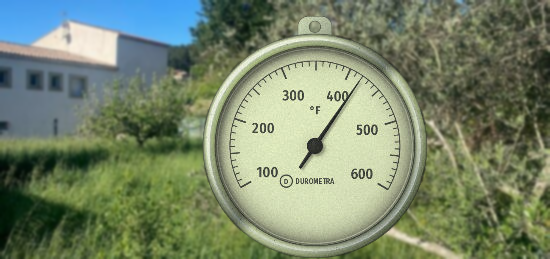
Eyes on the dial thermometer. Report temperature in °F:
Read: 420 °F
